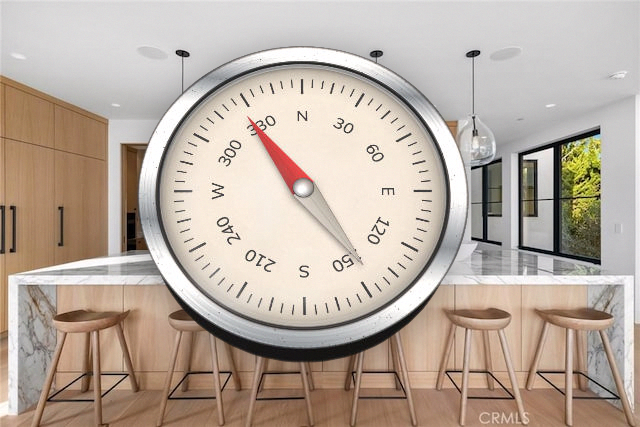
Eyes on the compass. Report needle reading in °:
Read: 325 °
